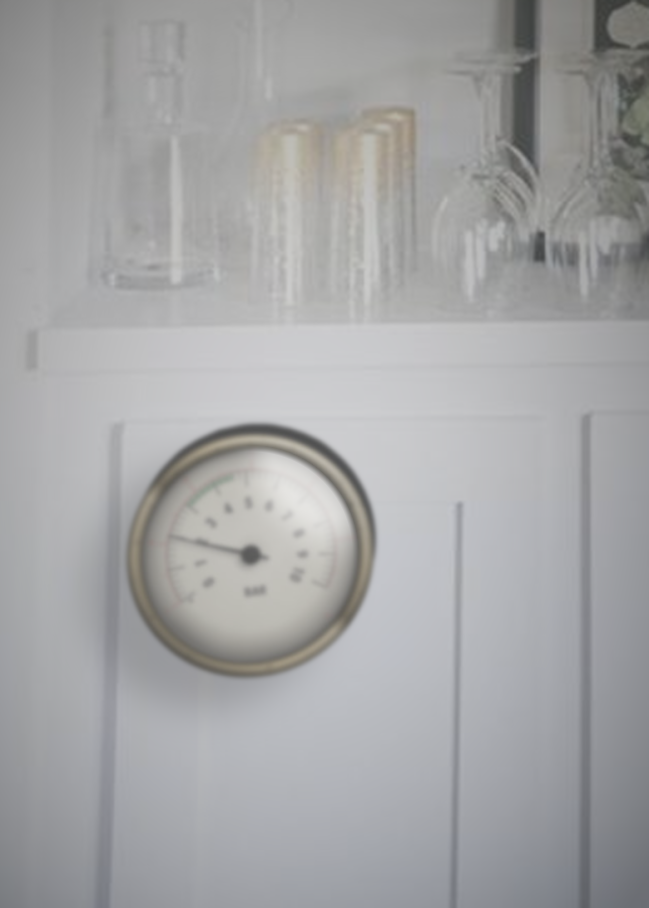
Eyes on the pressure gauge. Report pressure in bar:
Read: 2 bar
